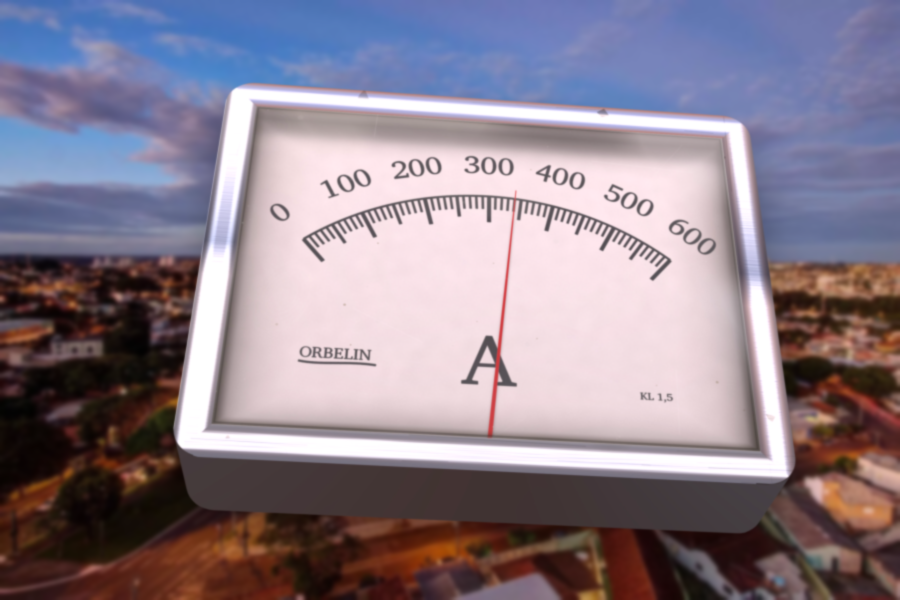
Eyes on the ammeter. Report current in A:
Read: 340 A
